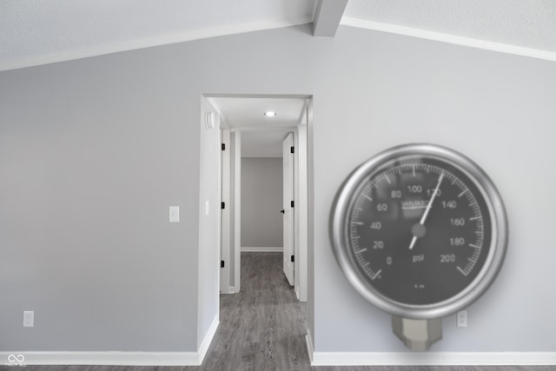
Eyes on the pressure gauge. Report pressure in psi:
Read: 120 psi
